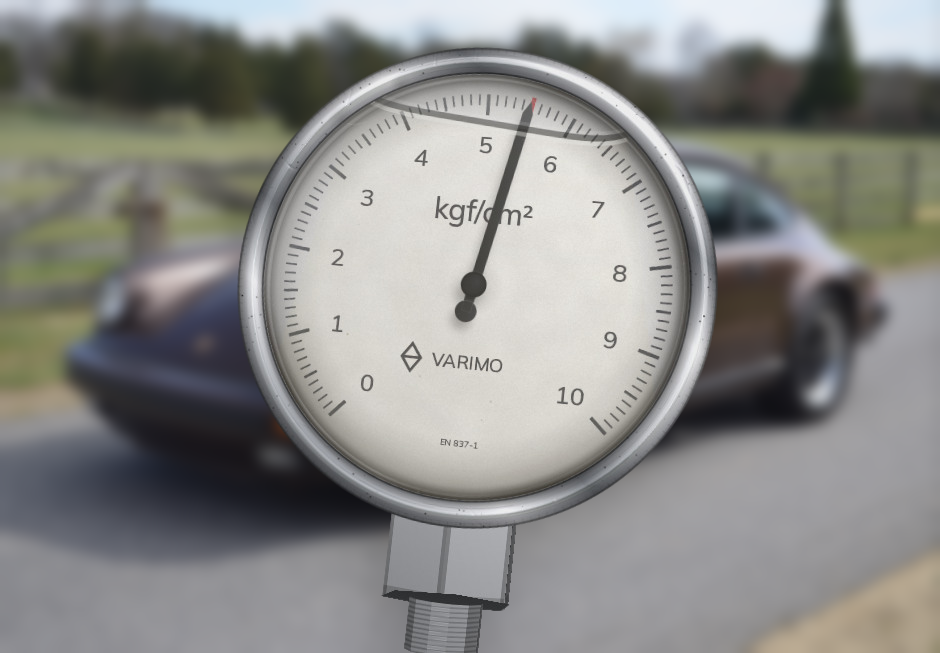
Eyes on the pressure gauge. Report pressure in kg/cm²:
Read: 5.5 kg/cm²
